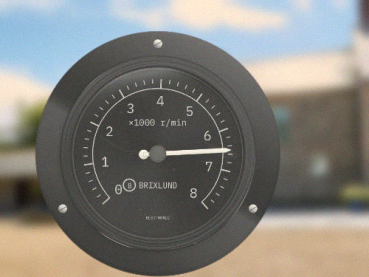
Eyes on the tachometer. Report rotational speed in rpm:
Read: 6500 rpm
